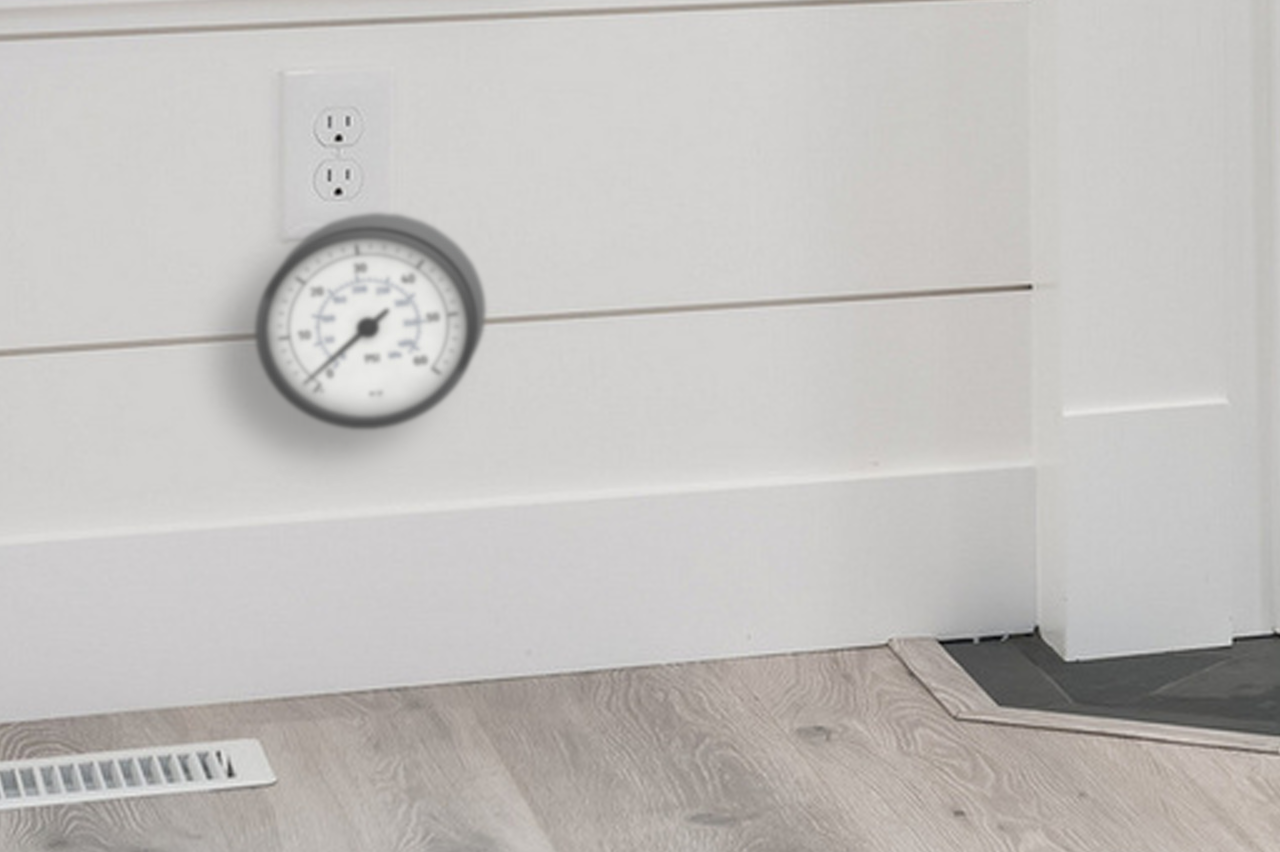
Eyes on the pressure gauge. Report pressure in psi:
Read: 2 psi
